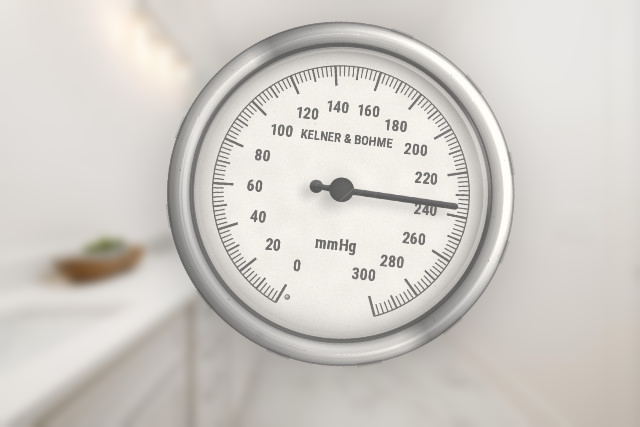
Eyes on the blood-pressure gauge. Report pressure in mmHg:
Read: 236 mmHg
